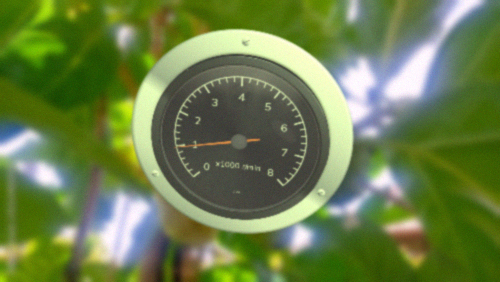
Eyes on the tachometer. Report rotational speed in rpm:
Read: 1000 rpm
